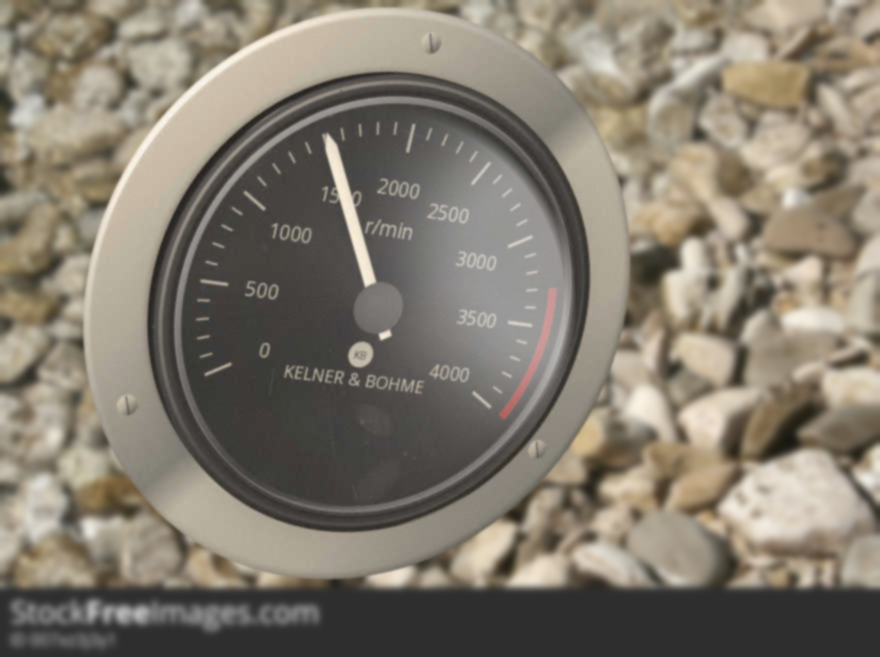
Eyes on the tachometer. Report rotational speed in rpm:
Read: 1500 rpm
